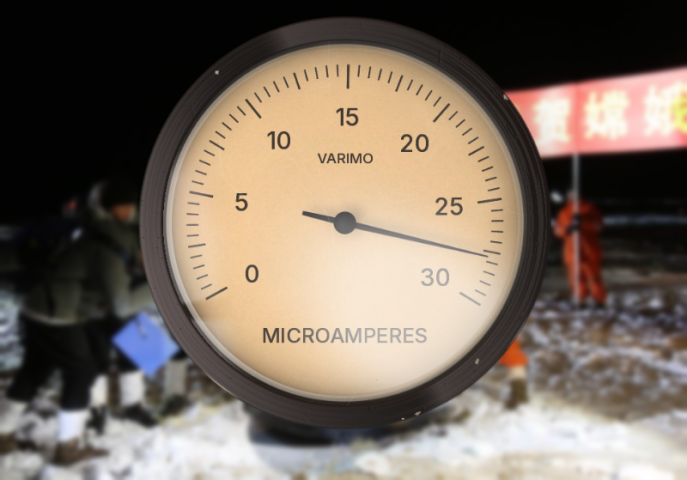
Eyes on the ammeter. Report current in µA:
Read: 27.75 µA
